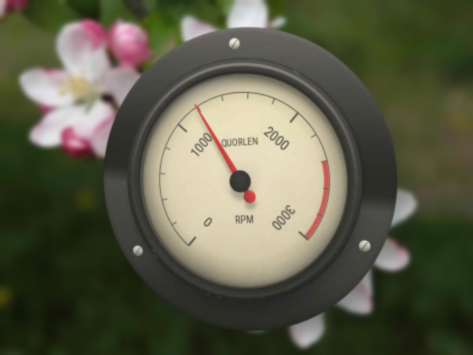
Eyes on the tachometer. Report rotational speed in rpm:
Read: 1200 rpm
